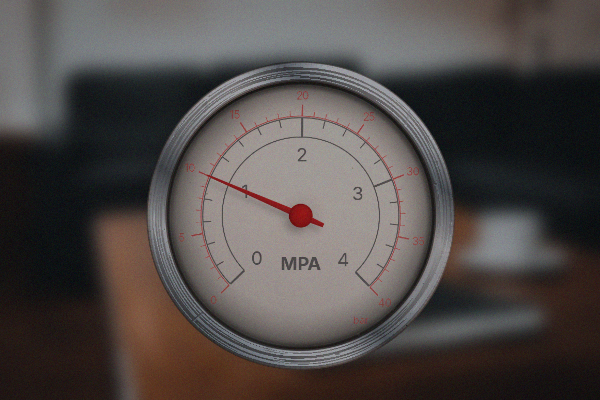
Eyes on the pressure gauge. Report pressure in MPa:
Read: 1 MPa
